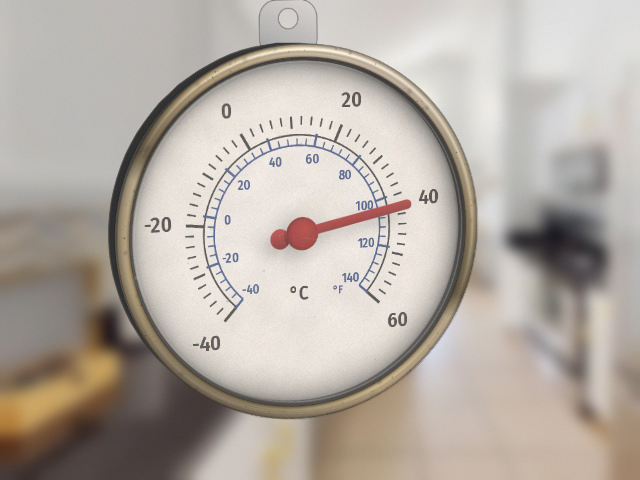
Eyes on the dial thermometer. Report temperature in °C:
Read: 40 °C
